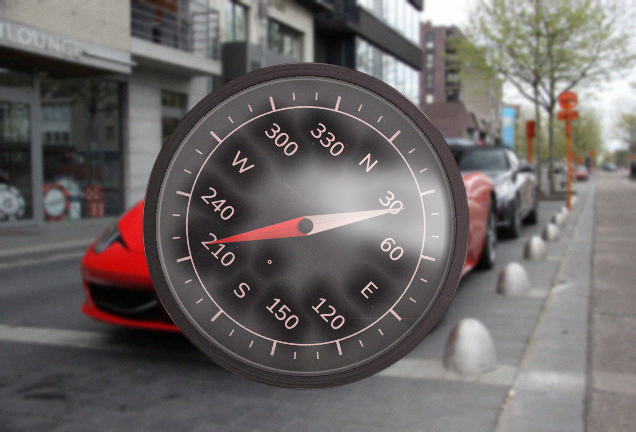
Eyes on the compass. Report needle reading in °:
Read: 215 °
